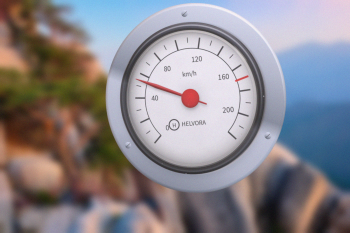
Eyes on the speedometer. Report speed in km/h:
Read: 55 km/h
